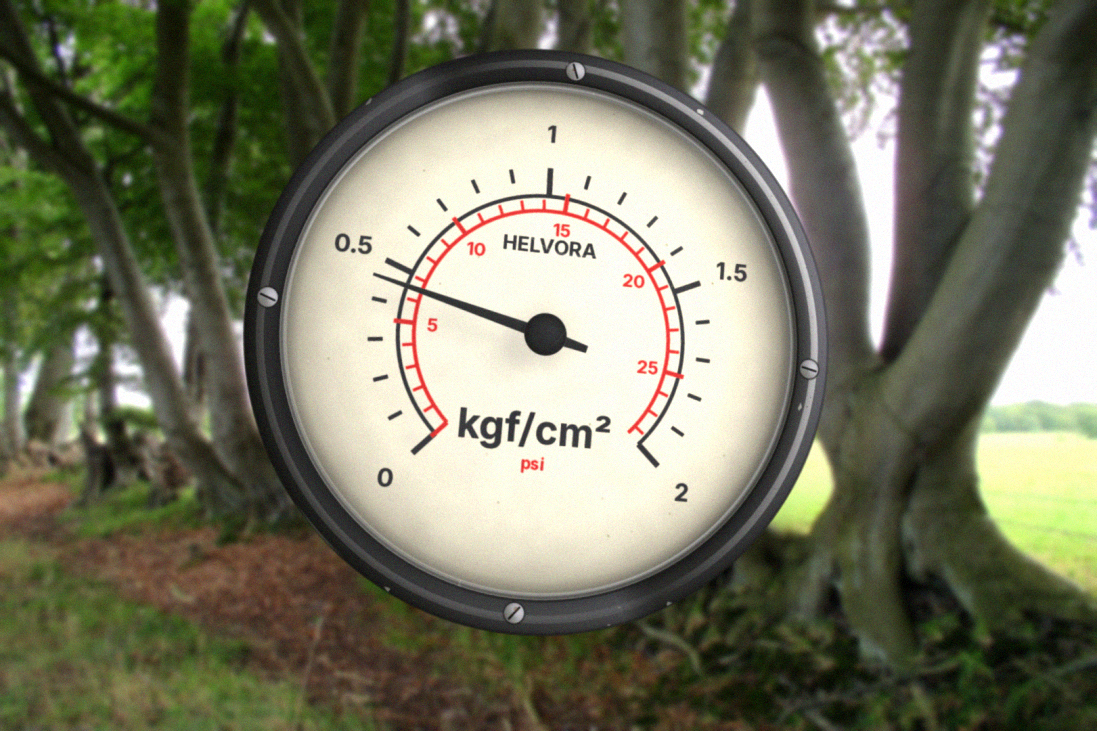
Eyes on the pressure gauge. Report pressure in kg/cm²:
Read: 0.45 kg/cm²
